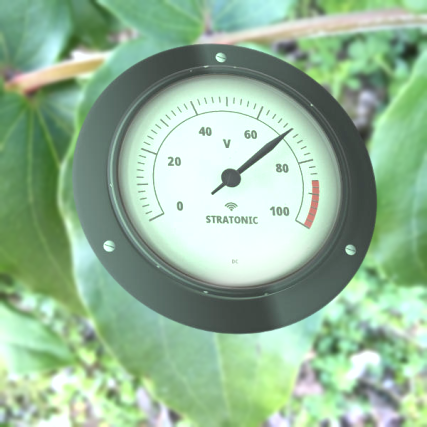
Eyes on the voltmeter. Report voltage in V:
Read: 70 V
